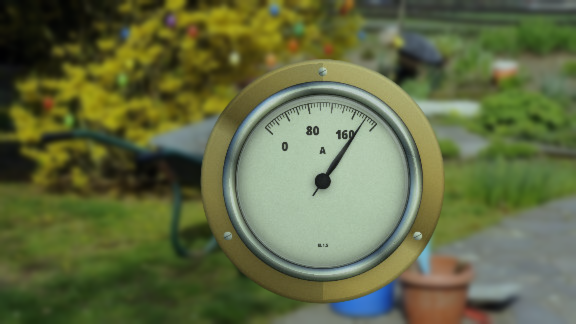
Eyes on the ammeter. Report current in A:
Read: 180 A
